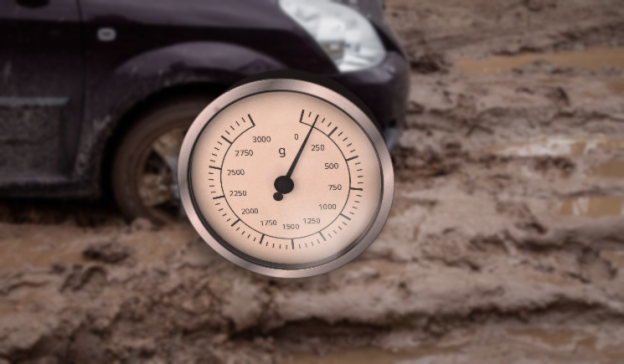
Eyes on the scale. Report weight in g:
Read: 100 g
